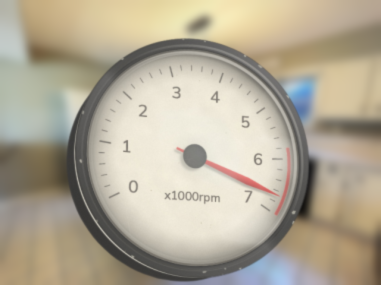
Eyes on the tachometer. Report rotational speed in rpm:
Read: 6700 rpm
